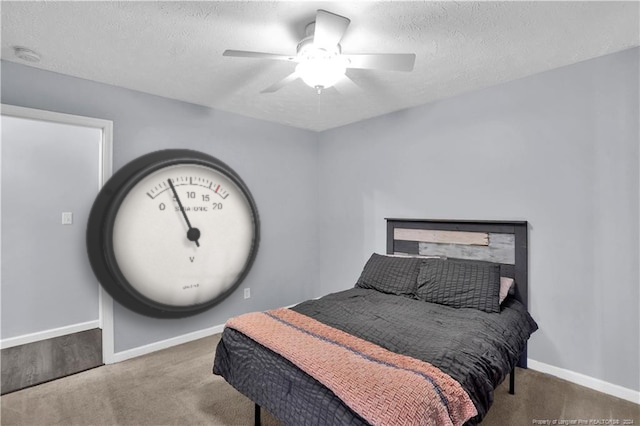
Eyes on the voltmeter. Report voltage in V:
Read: 5 V
